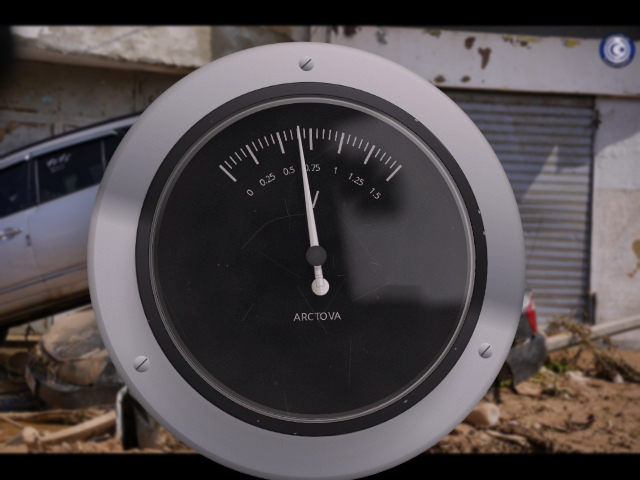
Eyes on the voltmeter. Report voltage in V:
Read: 0.65 V
